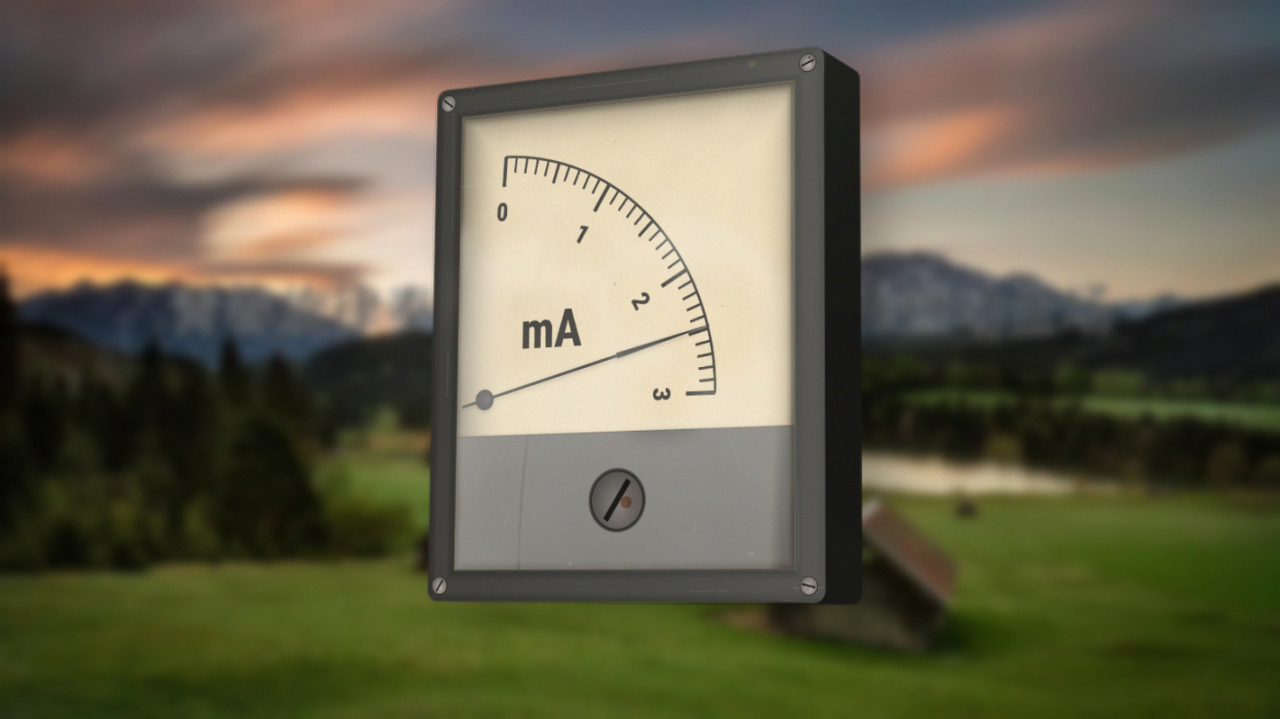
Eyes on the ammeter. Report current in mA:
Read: 2.5 mA
